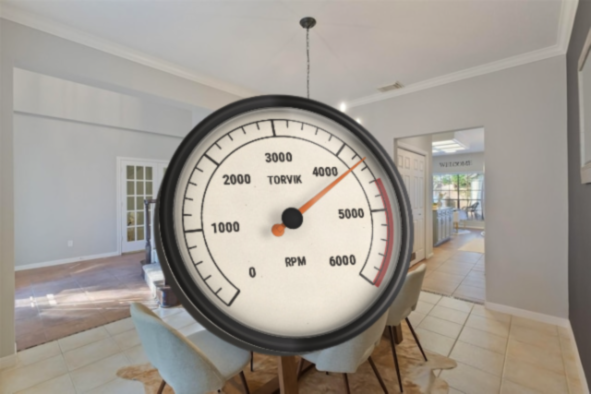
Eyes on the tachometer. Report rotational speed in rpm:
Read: 4300 rpm
